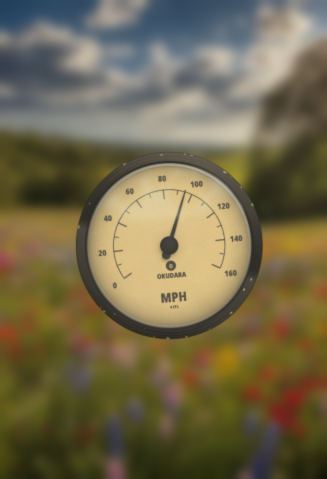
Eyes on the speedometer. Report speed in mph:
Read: 95 mph
